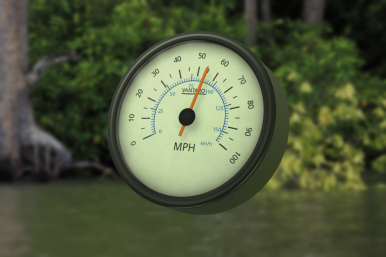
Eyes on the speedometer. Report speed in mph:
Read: 55 mph
